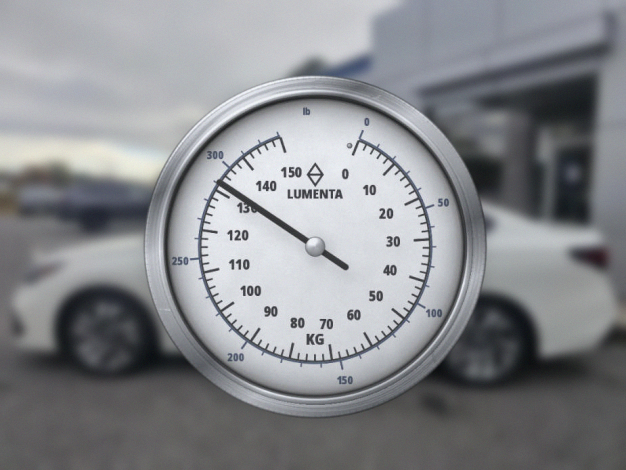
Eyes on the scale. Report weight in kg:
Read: 132 kg
